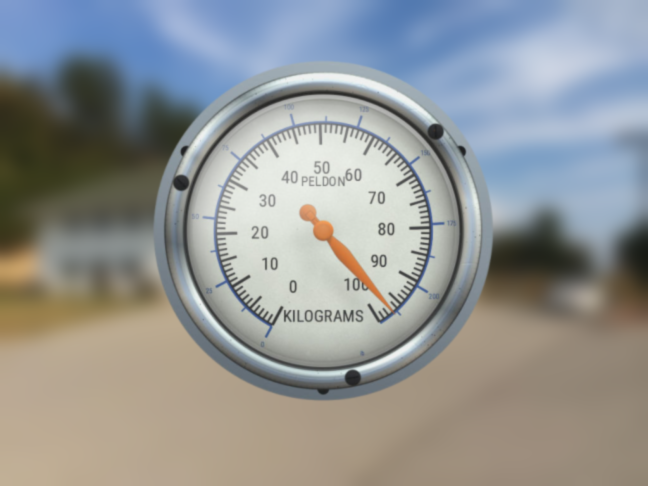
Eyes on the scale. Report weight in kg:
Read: 97 kg
